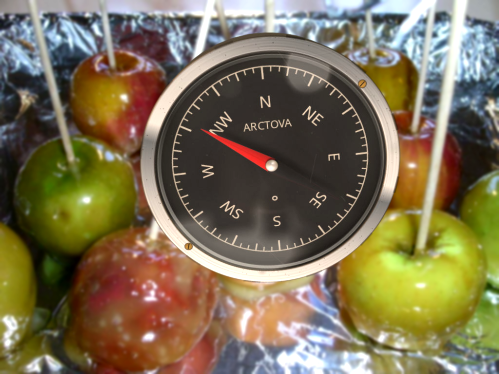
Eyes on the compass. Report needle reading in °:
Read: 305 °
